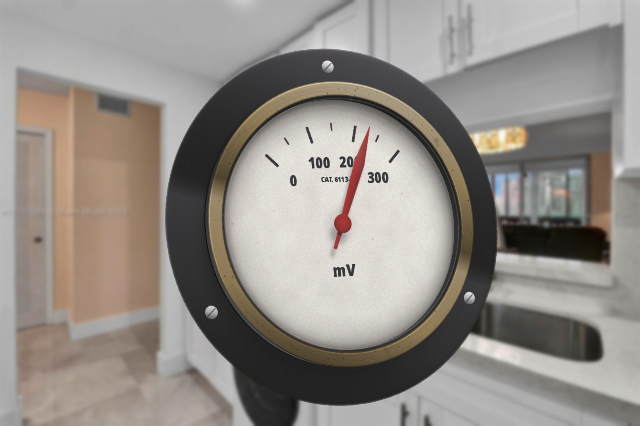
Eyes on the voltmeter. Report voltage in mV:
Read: 225 mV
